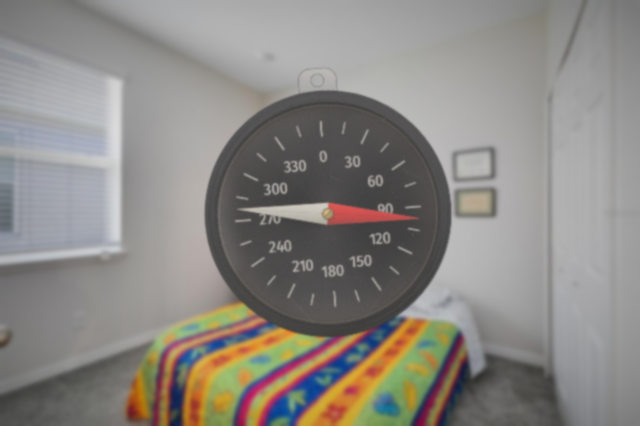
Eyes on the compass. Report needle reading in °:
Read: 97.5 °
